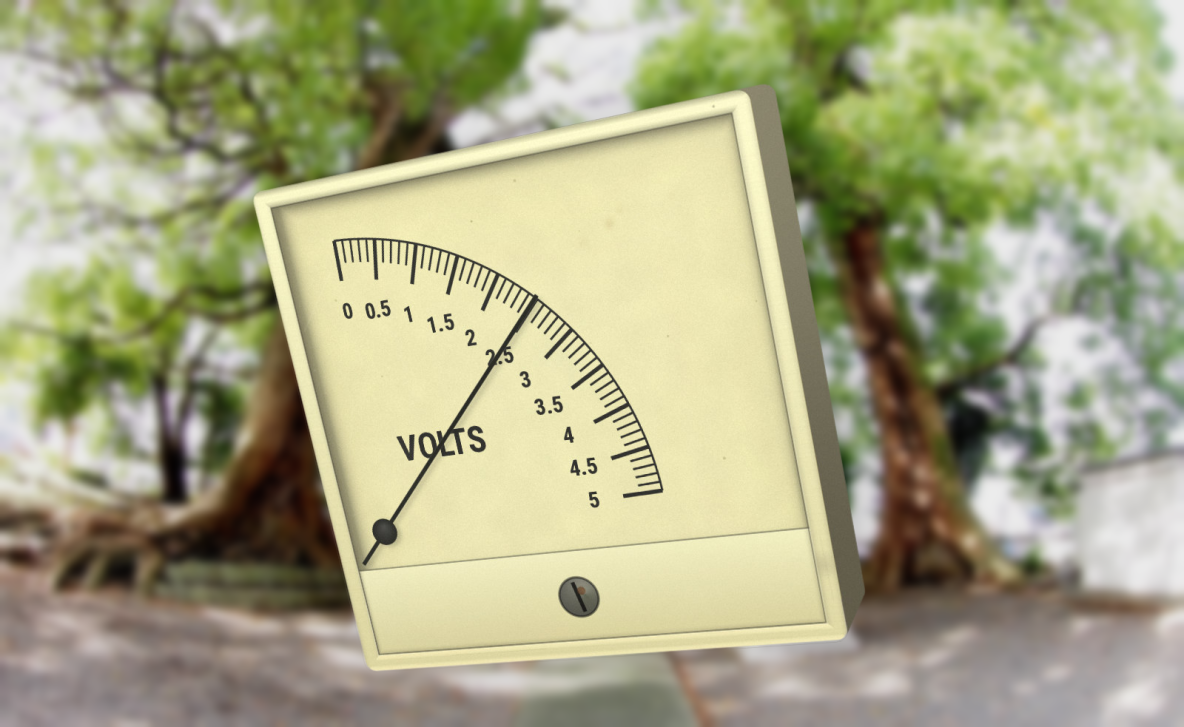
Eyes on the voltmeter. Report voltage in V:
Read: 2.5 V
